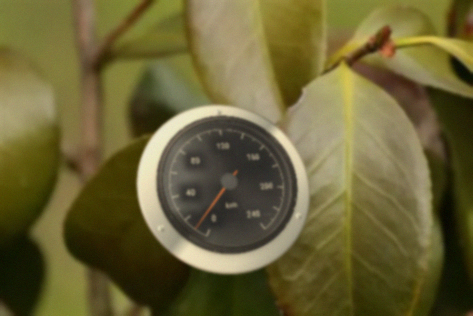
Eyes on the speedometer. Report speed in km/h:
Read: 10 km/h
